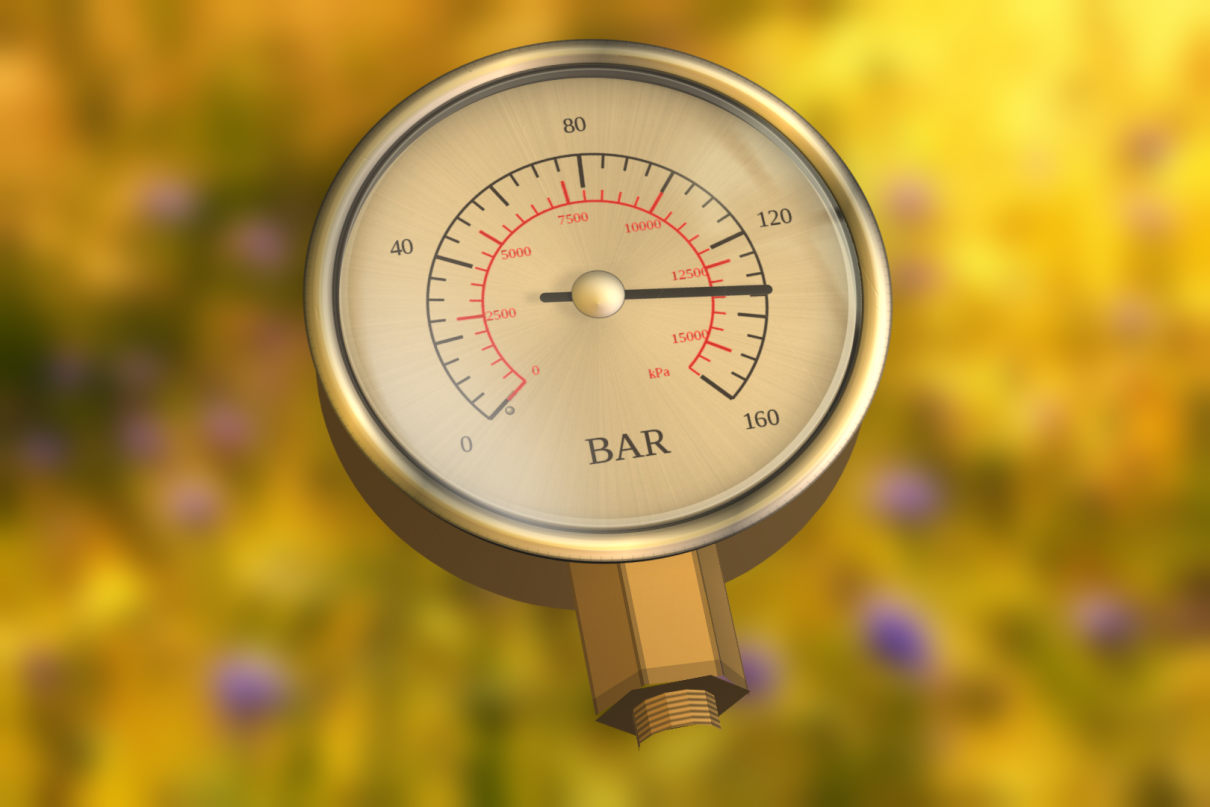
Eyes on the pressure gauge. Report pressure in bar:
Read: 135 bar
